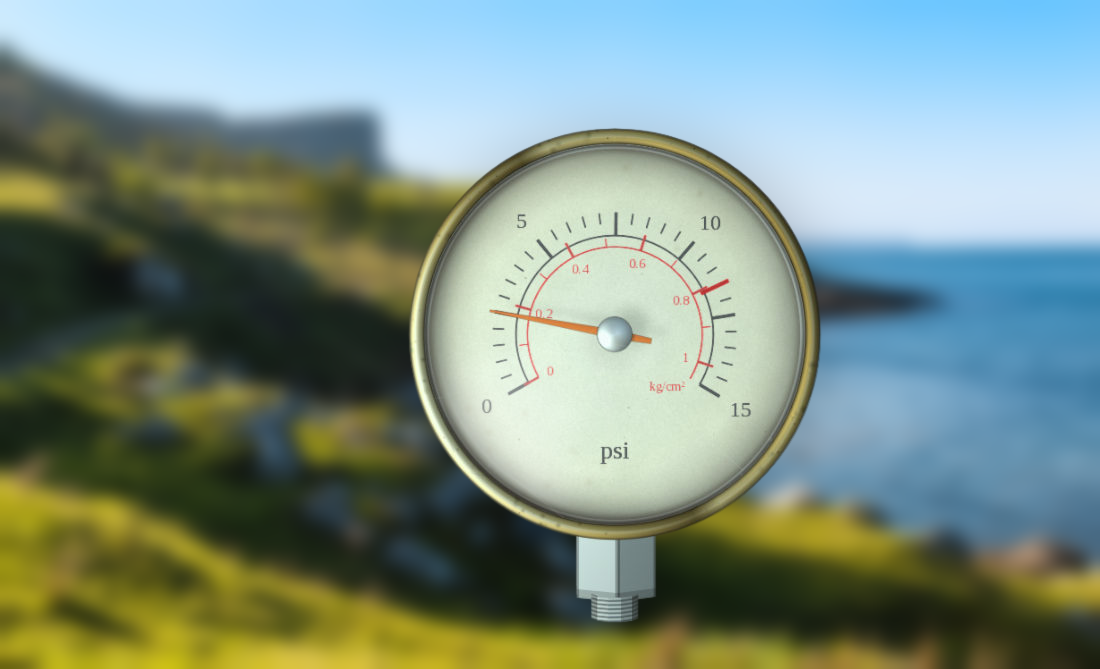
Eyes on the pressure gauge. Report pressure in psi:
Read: 2.5 psi
